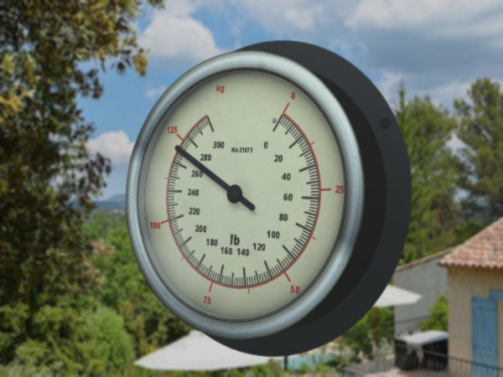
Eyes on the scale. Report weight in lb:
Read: 270 lb
